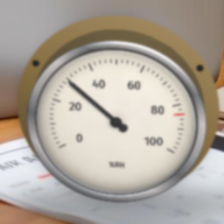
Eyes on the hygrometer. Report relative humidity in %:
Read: 30 %
